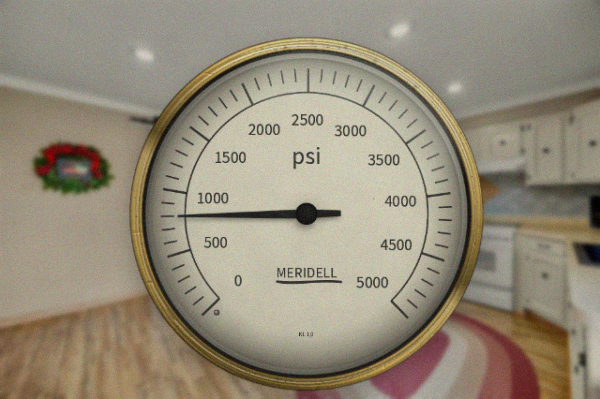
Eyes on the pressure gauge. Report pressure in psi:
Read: 800 psi
